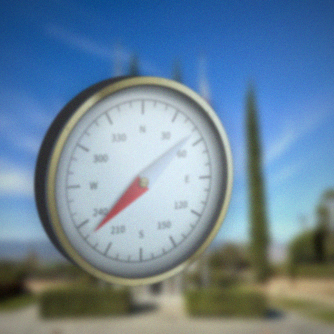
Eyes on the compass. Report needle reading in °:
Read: 230 °
